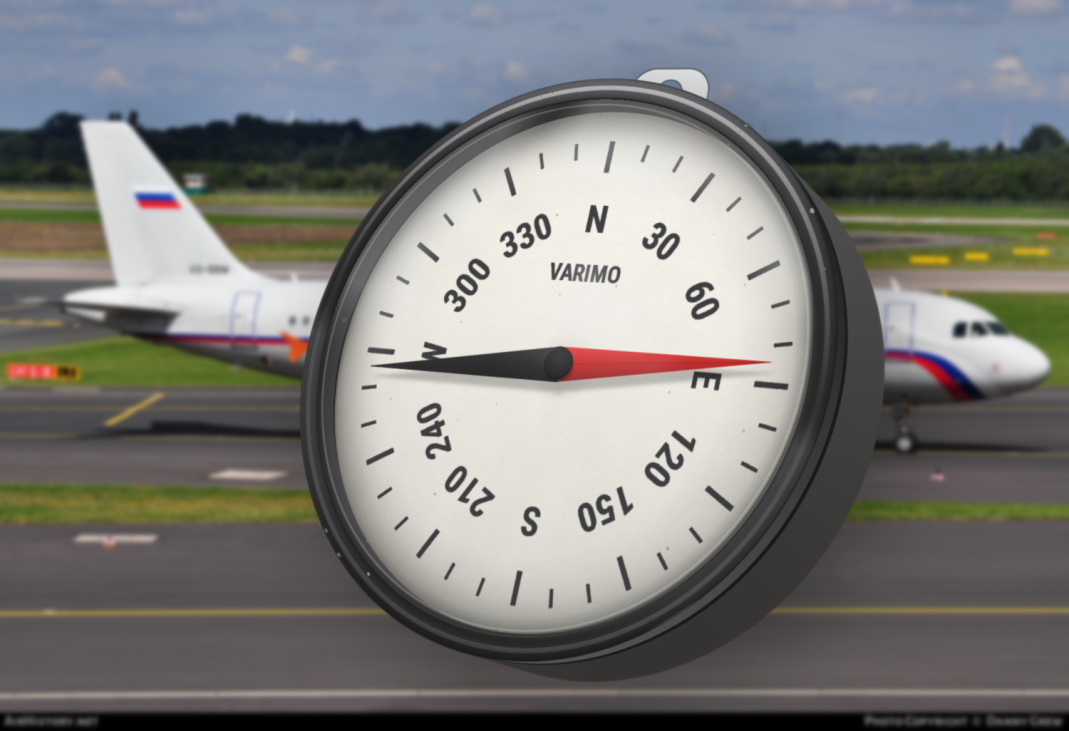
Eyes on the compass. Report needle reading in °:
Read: 85 °
